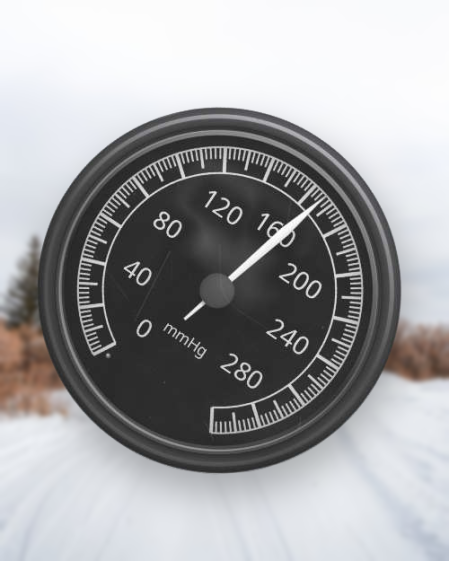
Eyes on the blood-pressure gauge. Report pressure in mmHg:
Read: 166 mmHg
